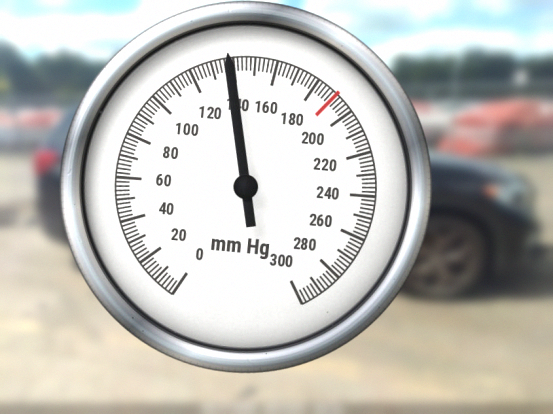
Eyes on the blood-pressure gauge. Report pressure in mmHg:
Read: 138 mmHg
